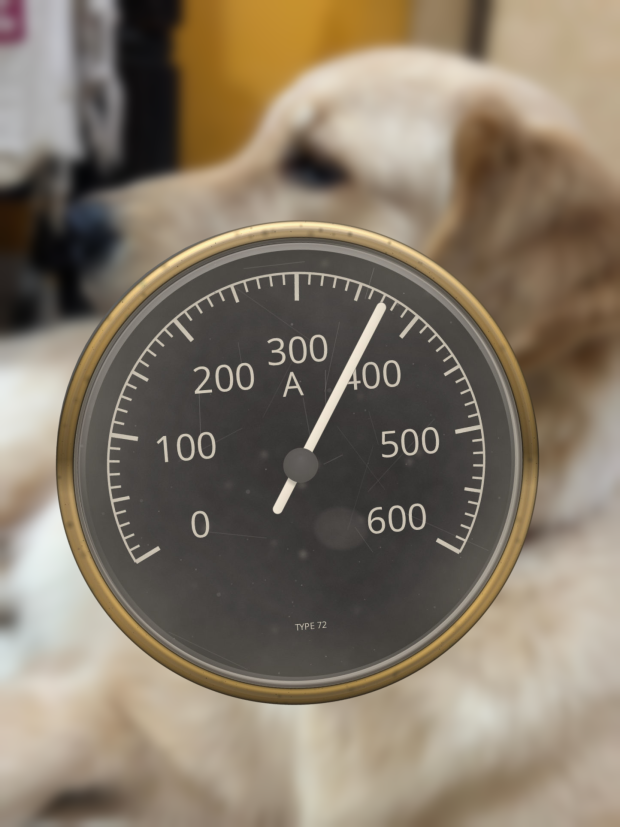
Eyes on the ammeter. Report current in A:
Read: 370 A
